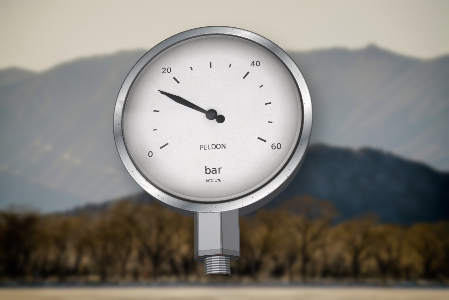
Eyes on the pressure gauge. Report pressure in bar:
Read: 15 bar
